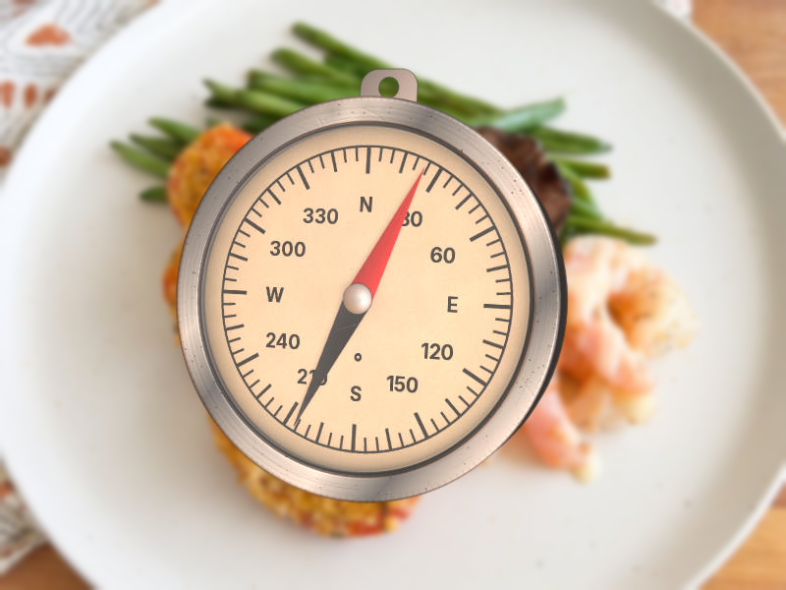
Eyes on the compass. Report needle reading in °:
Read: 25 °
